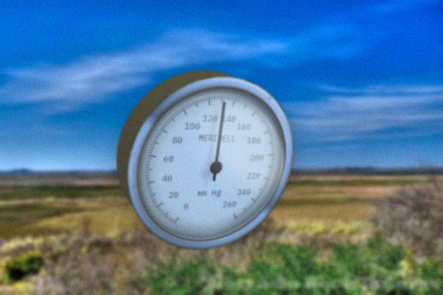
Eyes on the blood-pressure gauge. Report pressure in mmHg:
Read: 130 mmHg
